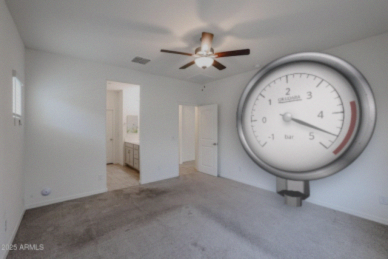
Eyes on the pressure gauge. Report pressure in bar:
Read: 4.6 bar
